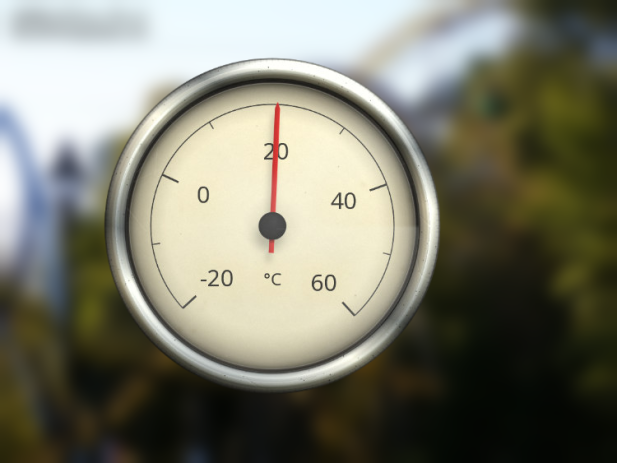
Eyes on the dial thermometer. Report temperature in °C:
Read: 20 °C
